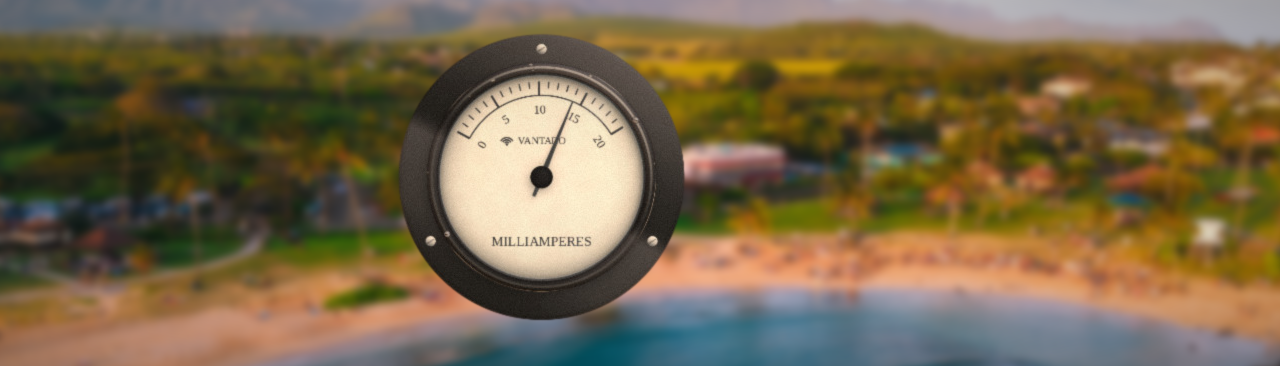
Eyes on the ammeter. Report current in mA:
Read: 14 mA
